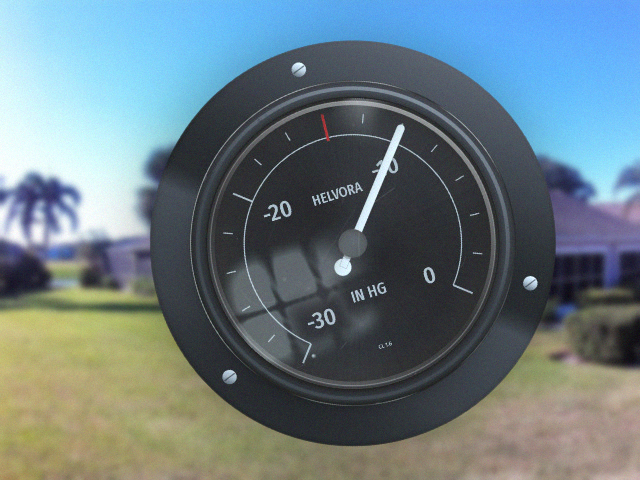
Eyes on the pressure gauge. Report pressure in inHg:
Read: -10 inHg
